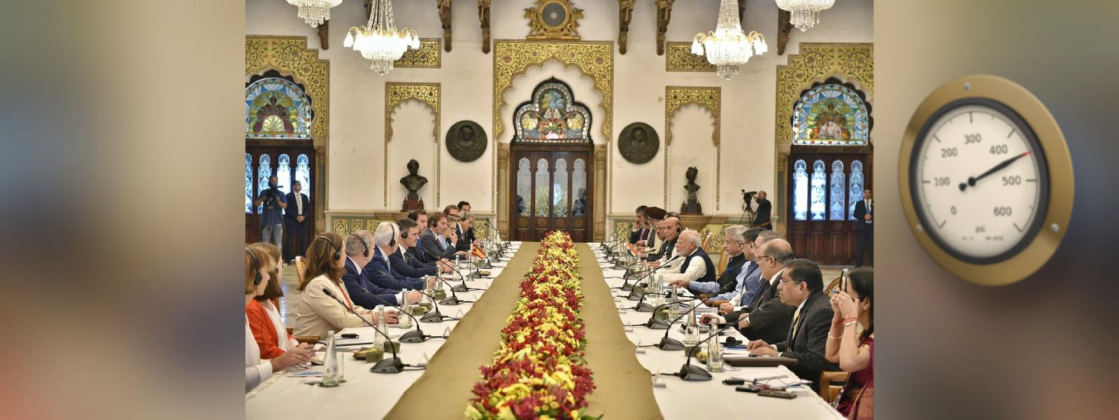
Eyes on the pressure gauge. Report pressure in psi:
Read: 450 psi
